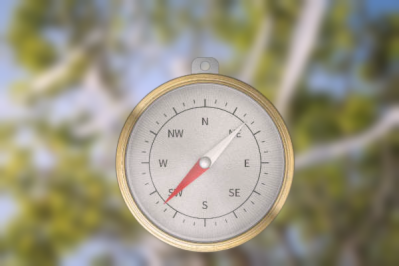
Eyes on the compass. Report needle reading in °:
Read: 225 °
